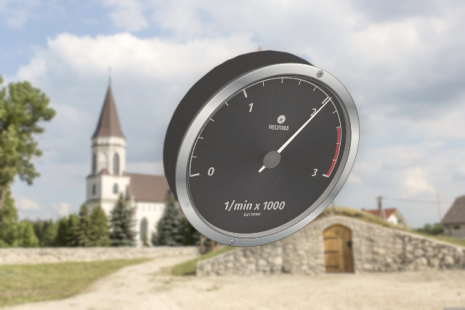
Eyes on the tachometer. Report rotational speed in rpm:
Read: 2000 rpm
